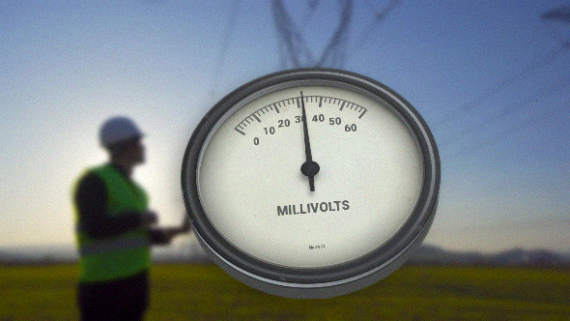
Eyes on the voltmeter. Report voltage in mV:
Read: 32 mV
